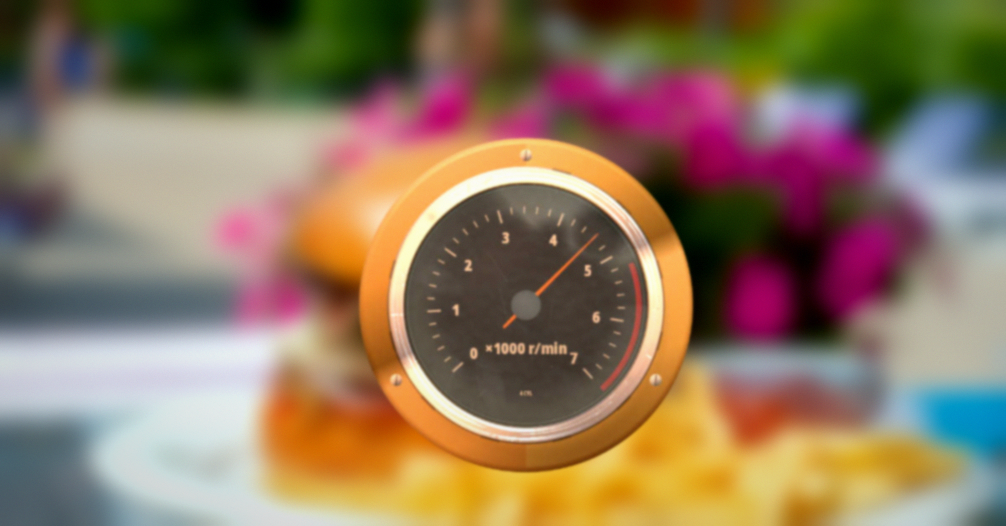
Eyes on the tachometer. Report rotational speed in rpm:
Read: 4600 rpm
